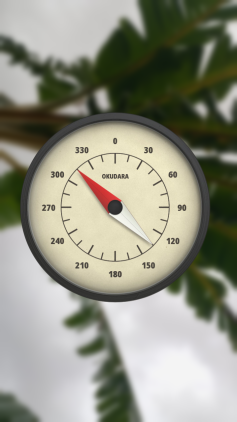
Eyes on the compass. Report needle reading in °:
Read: 315 °
